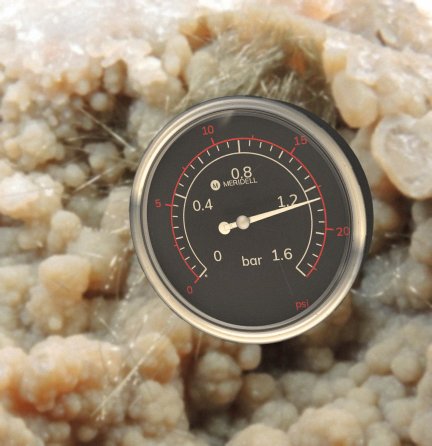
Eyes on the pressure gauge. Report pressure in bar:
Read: 1.25 bar
